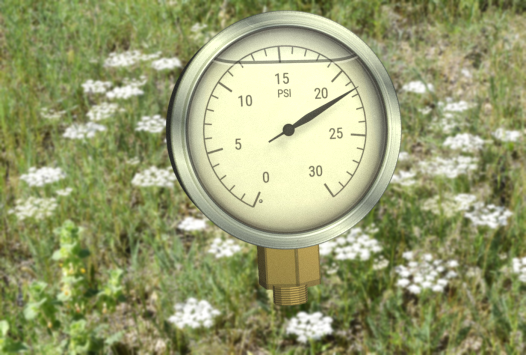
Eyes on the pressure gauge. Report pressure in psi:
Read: 21.5 psi
